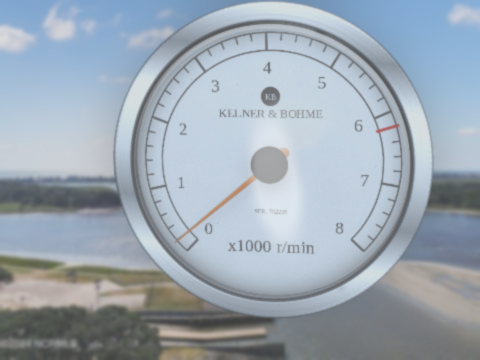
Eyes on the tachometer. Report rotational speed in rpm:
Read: 200 rpm
